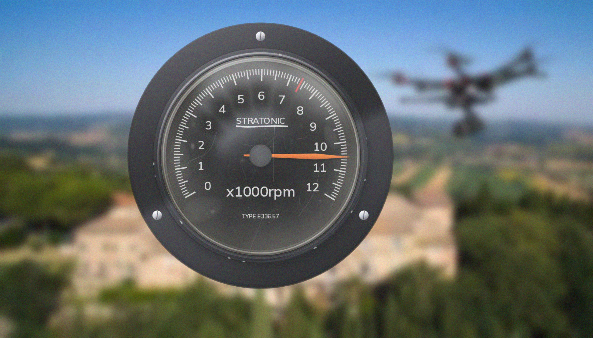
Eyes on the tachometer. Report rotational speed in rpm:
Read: 10500 rpm
